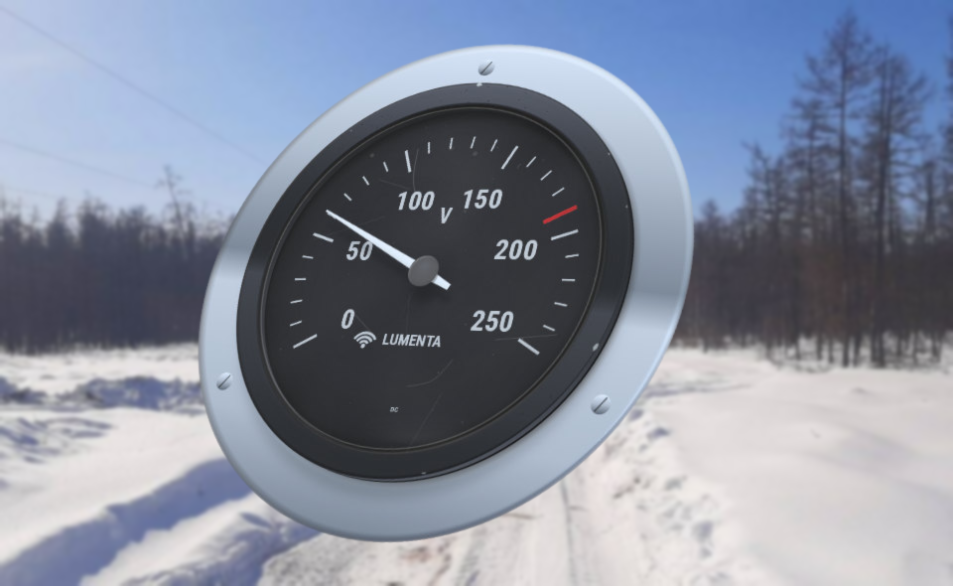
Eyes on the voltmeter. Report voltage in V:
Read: 60 V
